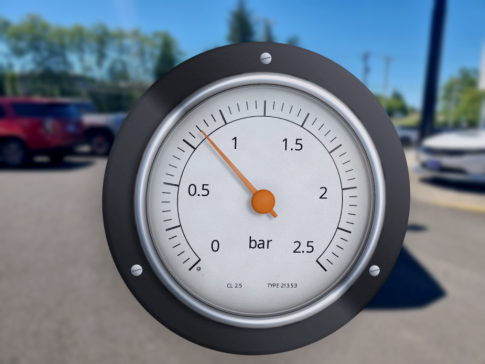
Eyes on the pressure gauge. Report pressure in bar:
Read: 0.85 bar
